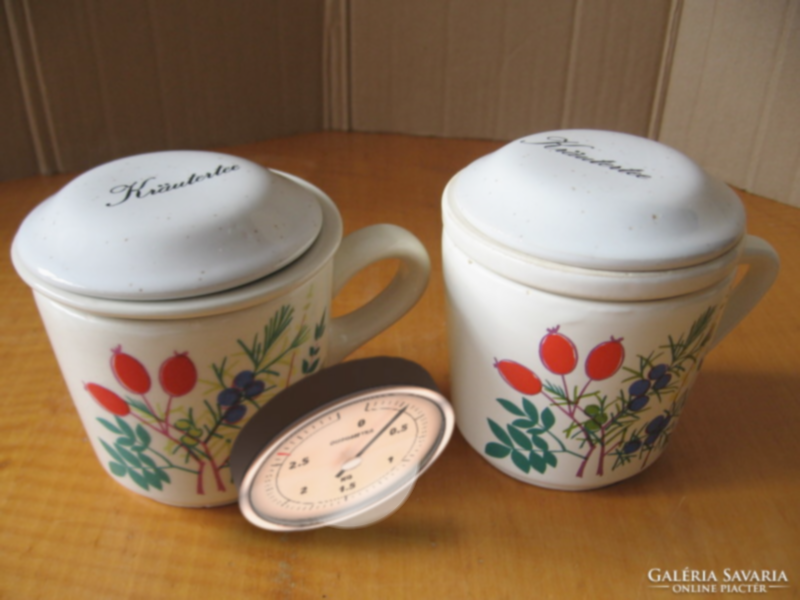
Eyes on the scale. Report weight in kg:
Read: 0.25 kg
